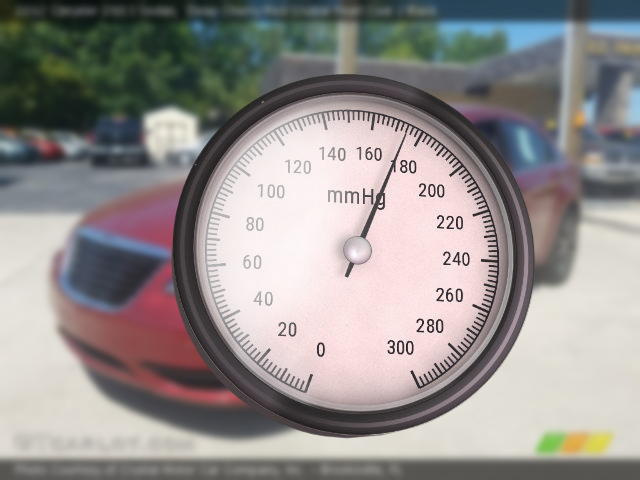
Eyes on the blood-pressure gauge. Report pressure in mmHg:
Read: 174 mmHg
